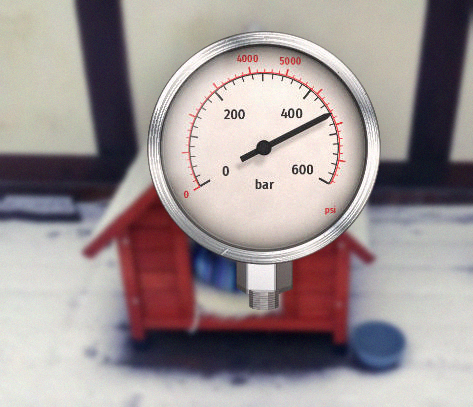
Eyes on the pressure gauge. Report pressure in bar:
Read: 460 bar
